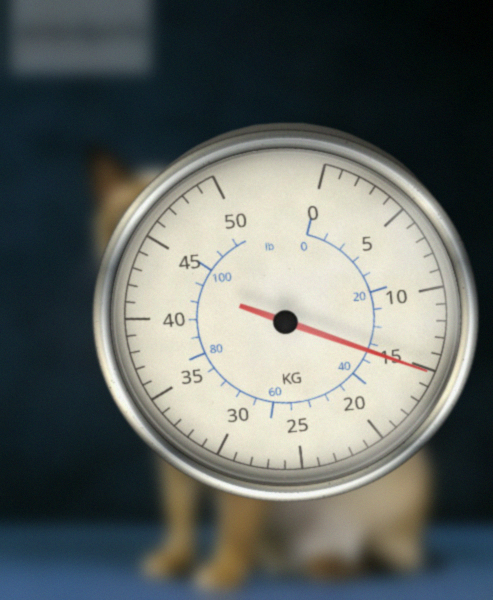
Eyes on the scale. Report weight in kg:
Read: 15 kg
